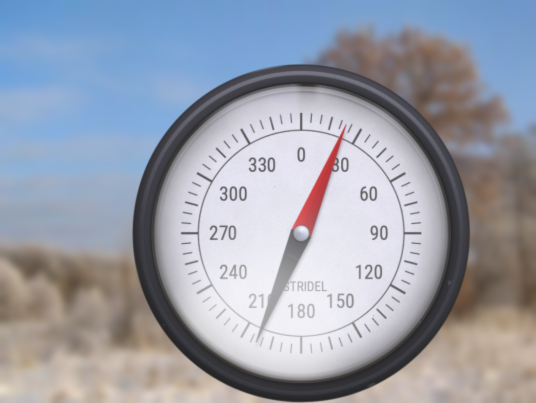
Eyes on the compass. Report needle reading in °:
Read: 22.5 °
